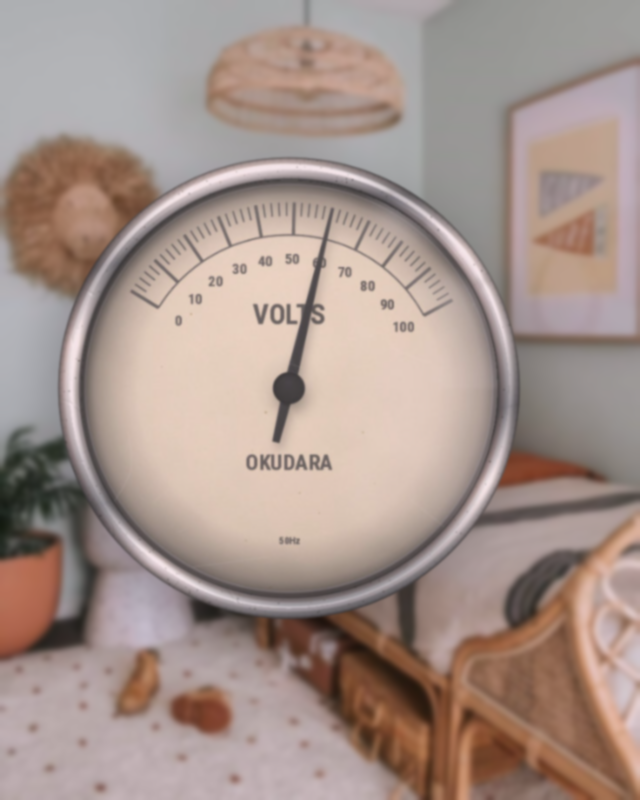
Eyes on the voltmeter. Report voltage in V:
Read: 60 V
